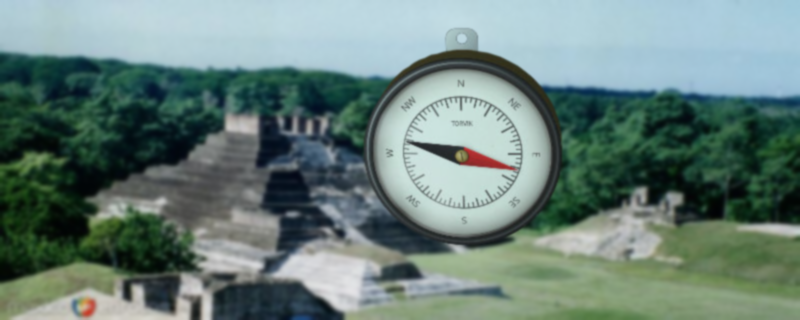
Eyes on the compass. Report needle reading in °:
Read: 105 °
